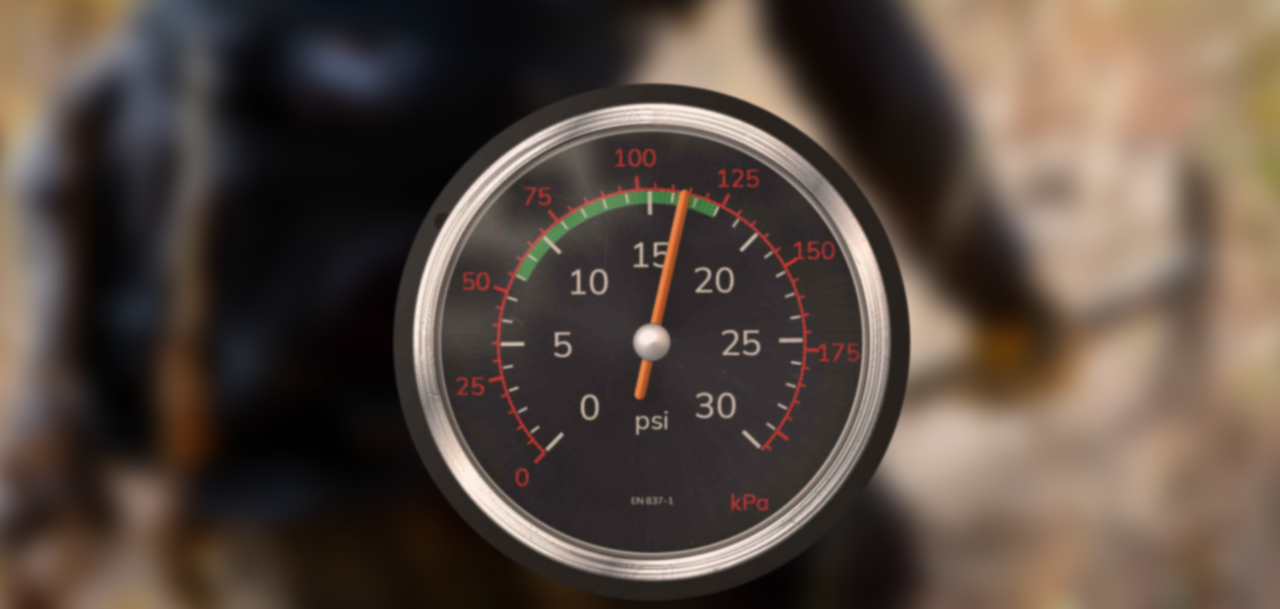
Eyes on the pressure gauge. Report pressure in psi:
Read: 16.5 psi
